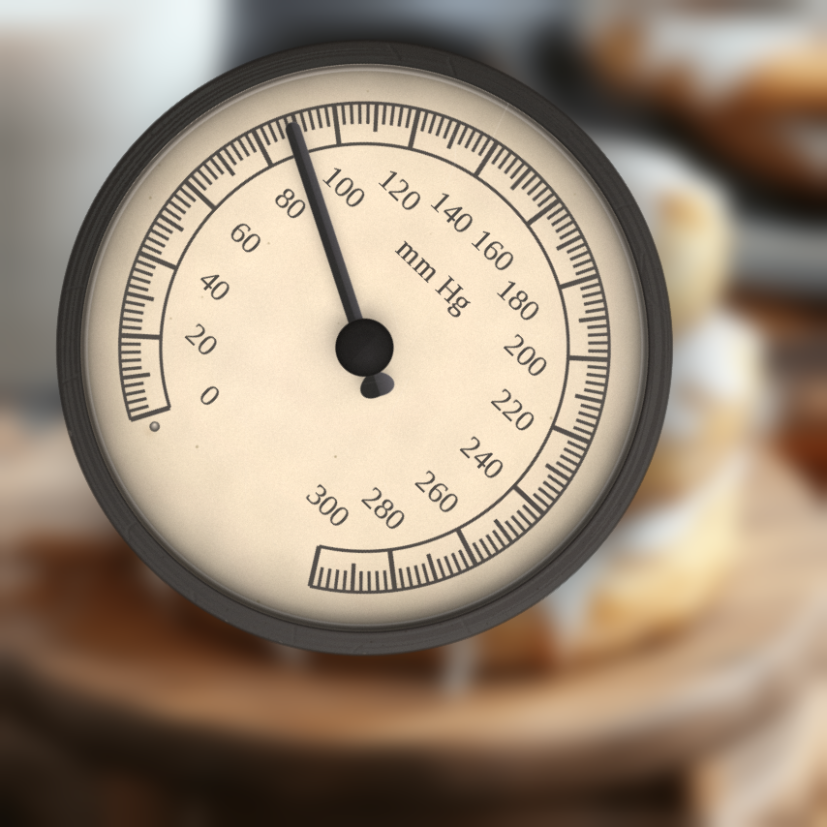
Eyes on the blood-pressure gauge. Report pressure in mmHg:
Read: 89 mmHg
